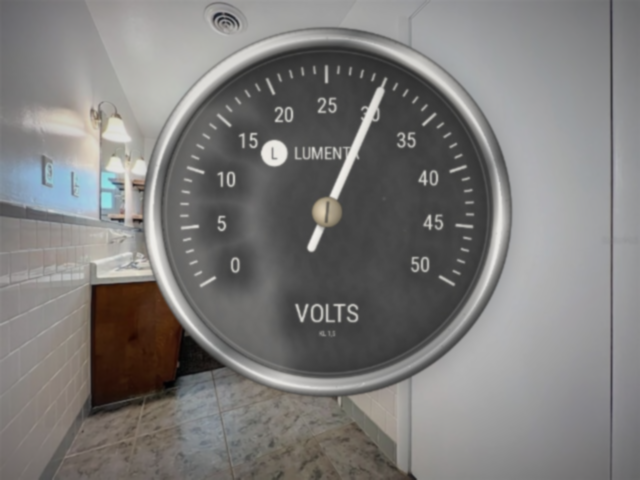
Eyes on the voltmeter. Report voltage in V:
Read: 30 V
